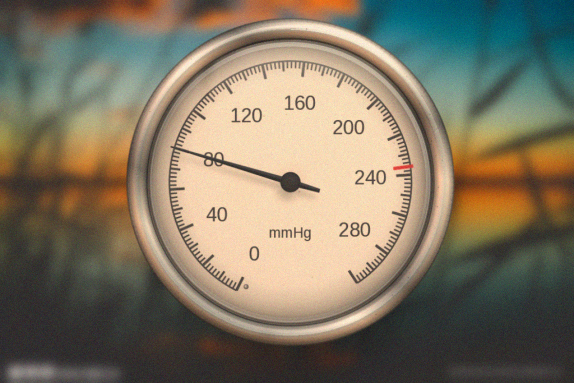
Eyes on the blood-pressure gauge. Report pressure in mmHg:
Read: 80 mmHg
